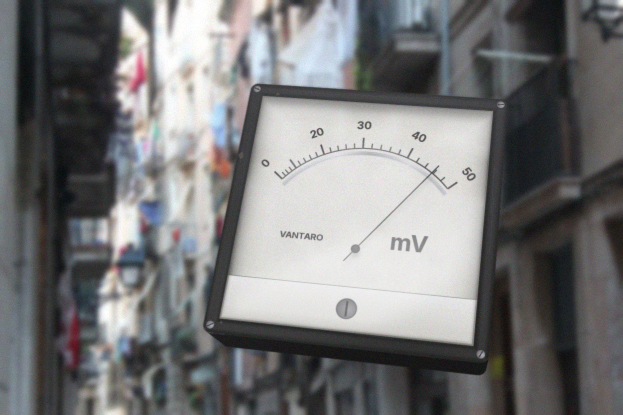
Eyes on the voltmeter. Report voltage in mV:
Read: 46 mV
